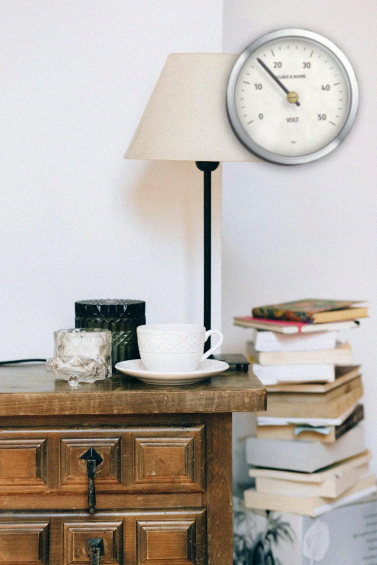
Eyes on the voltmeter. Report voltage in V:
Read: 16 V
